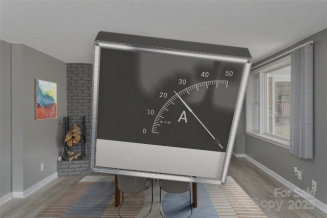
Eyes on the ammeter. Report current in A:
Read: 25 A
